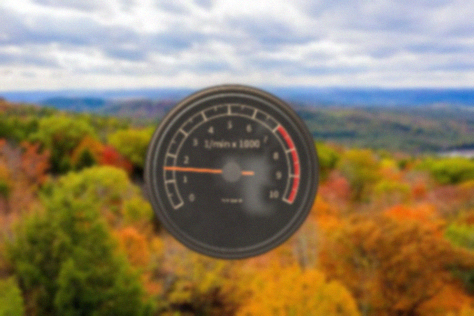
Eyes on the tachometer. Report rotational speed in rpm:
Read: 1500 rpm
